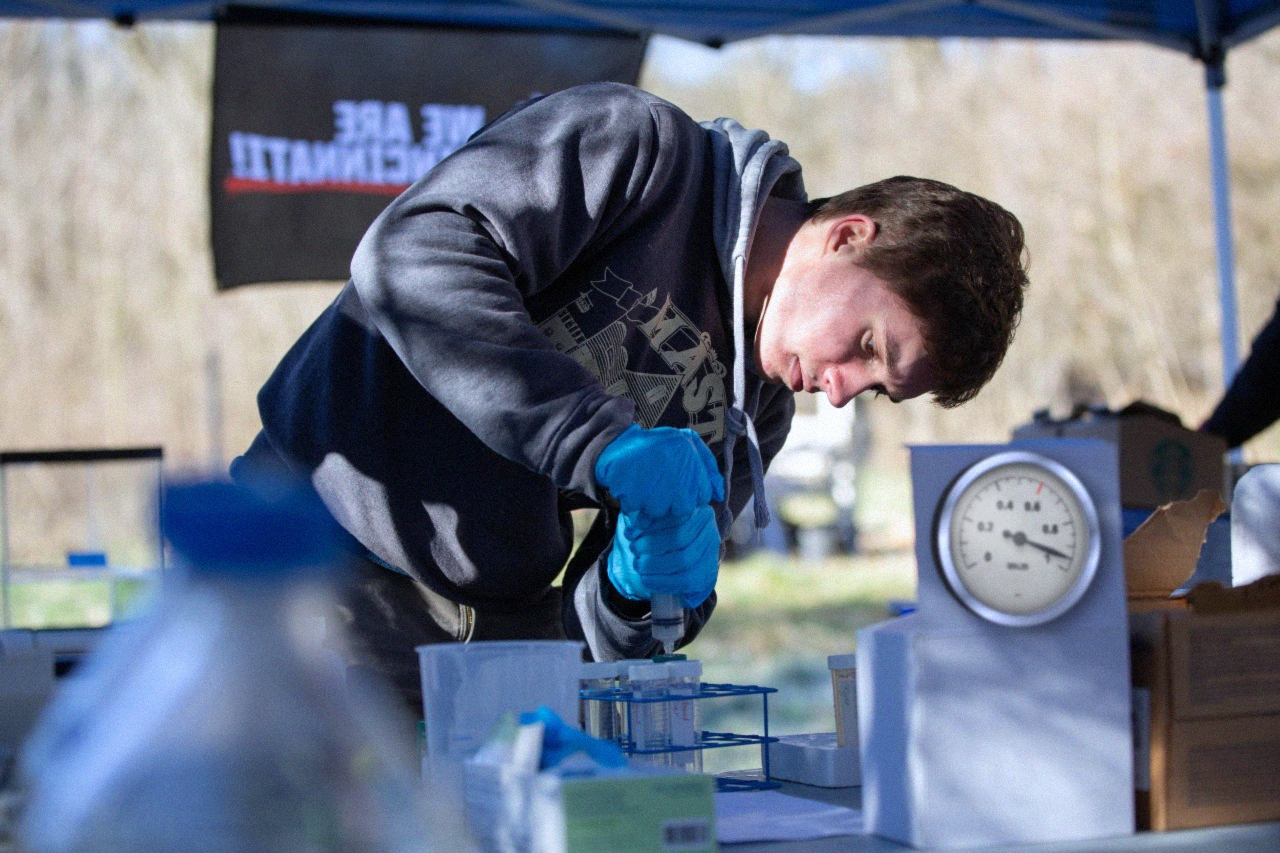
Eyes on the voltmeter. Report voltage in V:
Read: 0.95 V
